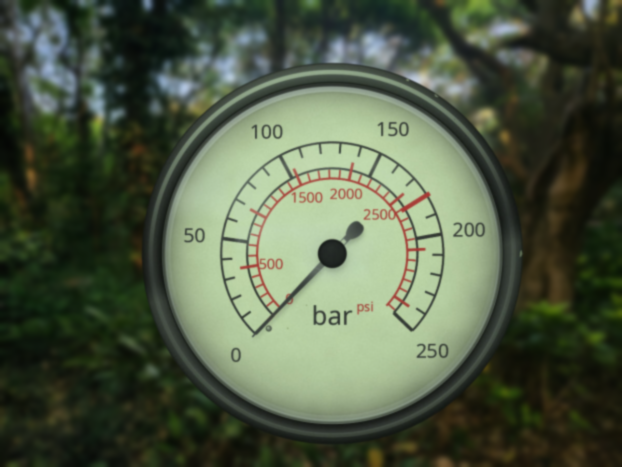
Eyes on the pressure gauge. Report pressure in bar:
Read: 0 bar
